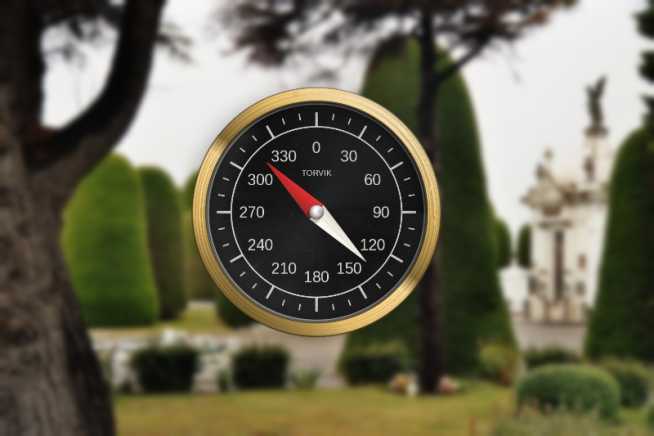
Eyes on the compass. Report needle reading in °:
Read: 315 °
